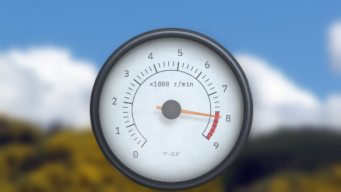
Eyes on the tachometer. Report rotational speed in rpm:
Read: 8000 rpm
